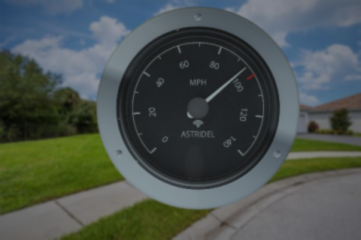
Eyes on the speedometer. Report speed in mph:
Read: 95 mph
